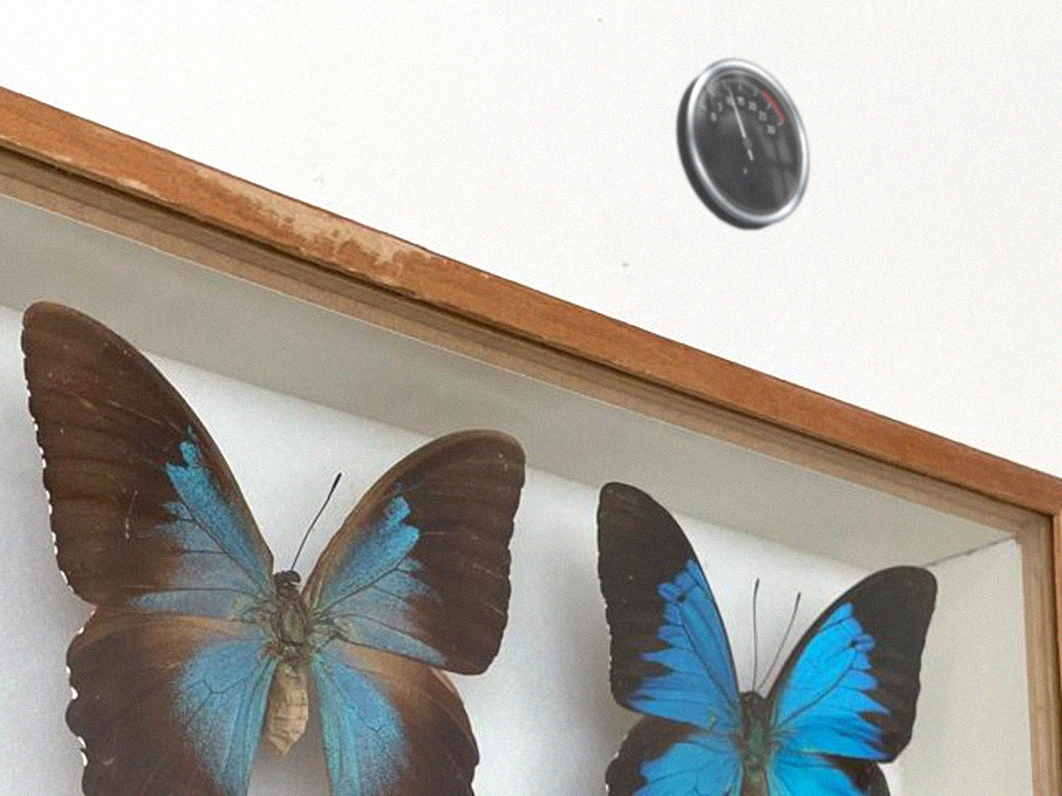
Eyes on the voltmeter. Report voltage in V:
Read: 10 V
